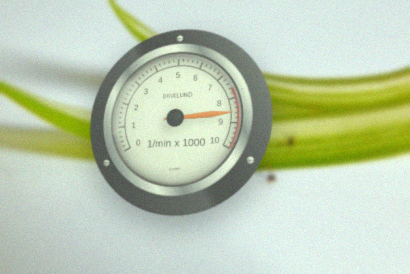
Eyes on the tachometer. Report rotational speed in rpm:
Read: 8600 rpm
